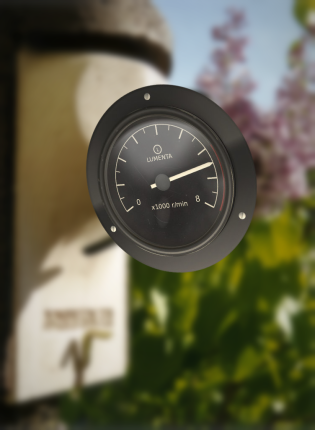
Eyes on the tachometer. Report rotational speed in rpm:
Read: 6500 rpm
